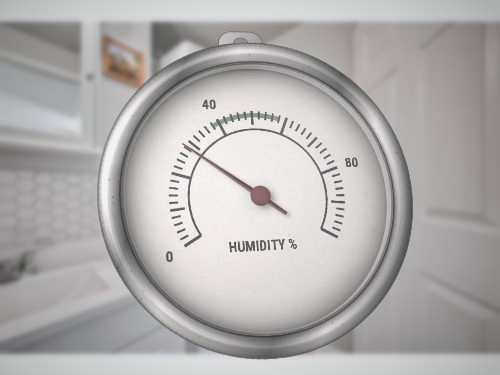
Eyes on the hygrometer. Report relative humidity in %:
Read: 28 %
